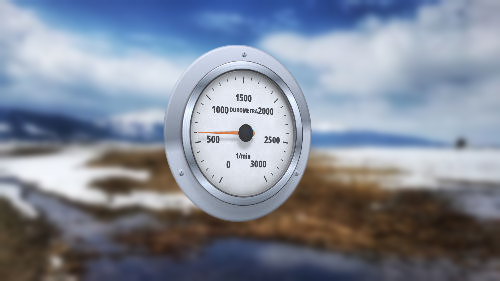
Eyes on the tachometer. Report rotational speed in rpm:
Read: 600 rpm
